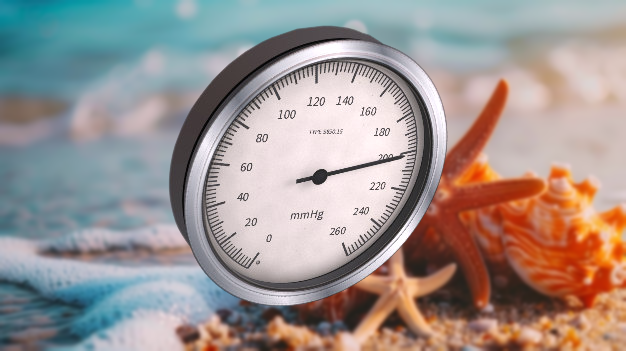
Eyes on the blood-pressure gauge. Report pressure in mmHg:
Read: 200 mmHg
